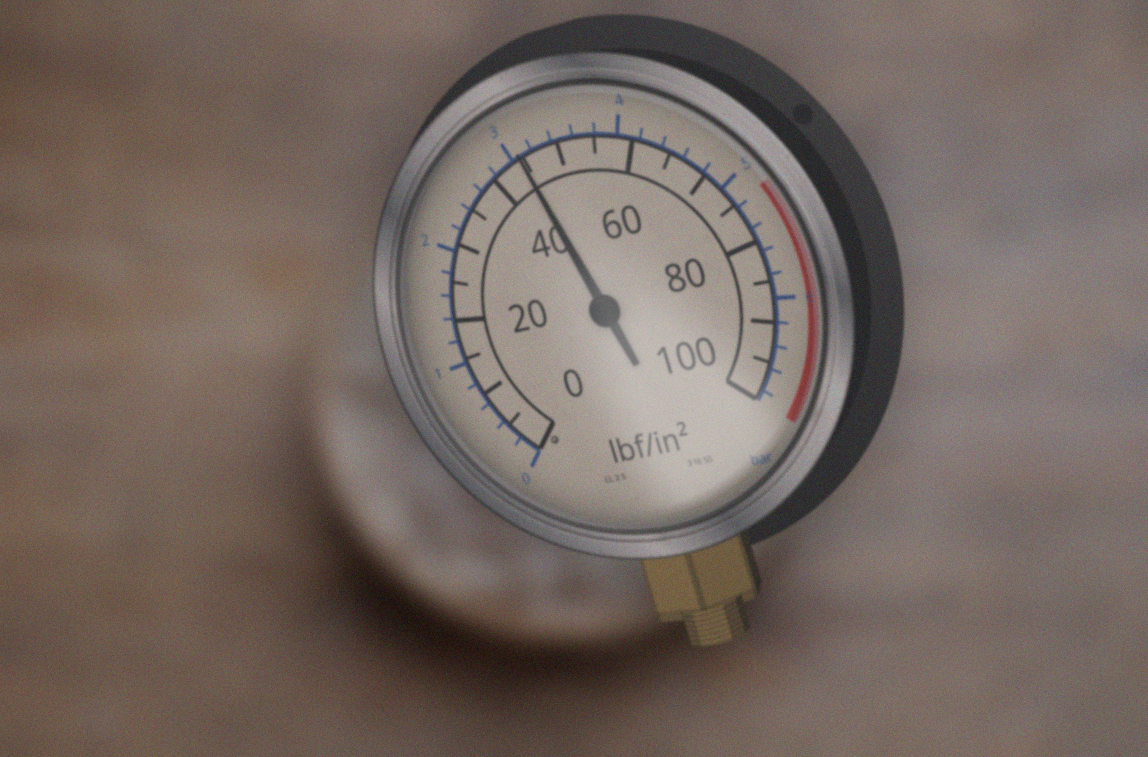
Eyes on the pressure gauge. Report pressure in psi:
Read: 45 psi
